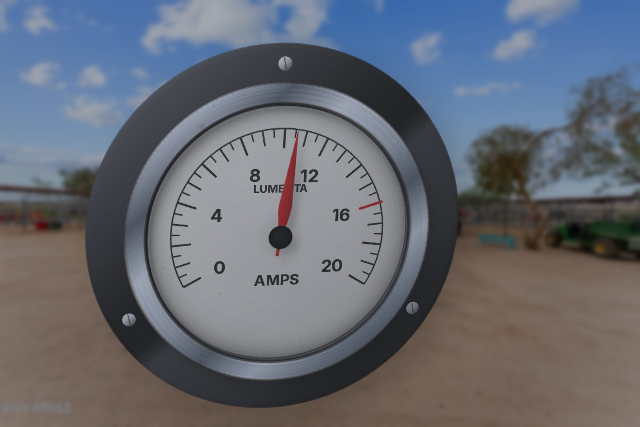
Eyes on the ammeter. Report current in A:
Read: 10.5 A
